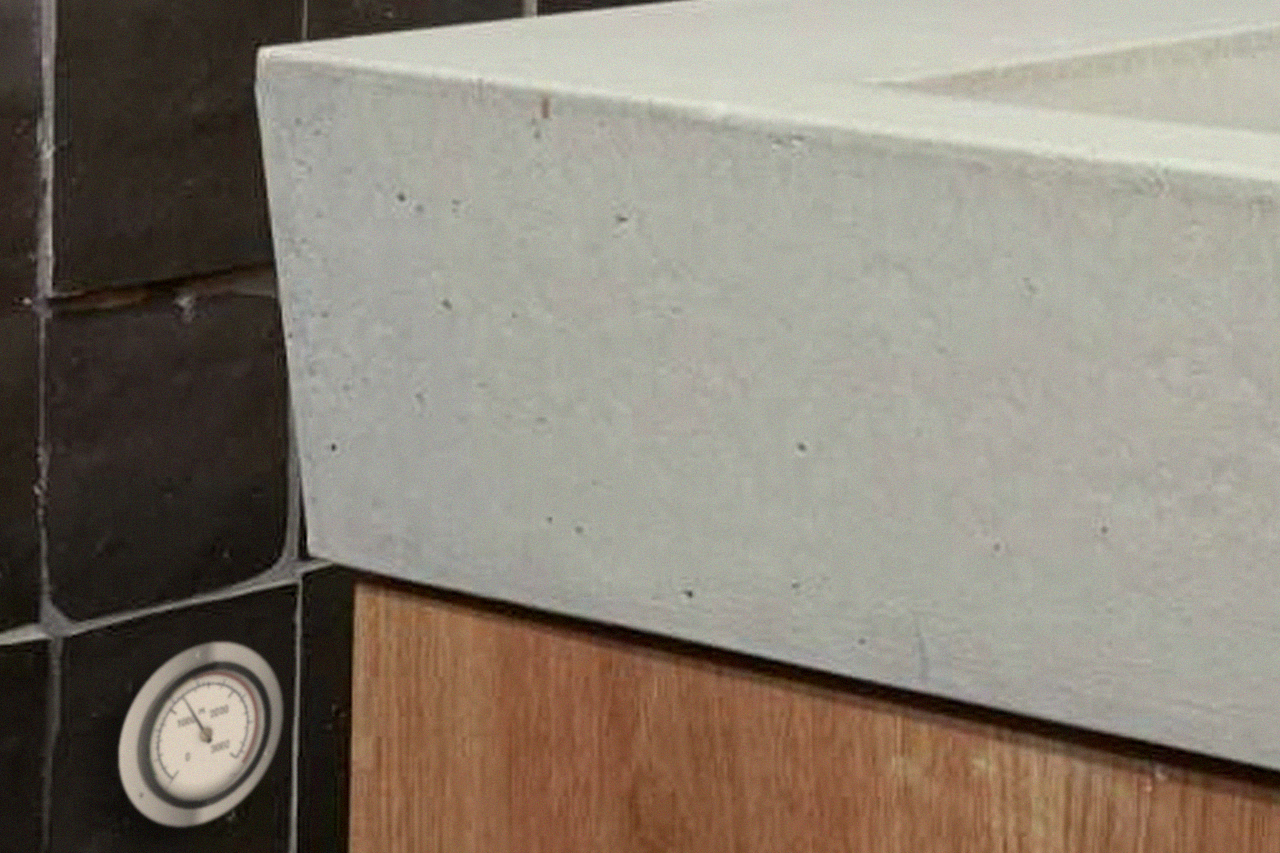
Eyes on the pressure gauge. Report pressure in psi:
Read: 1200 psi
